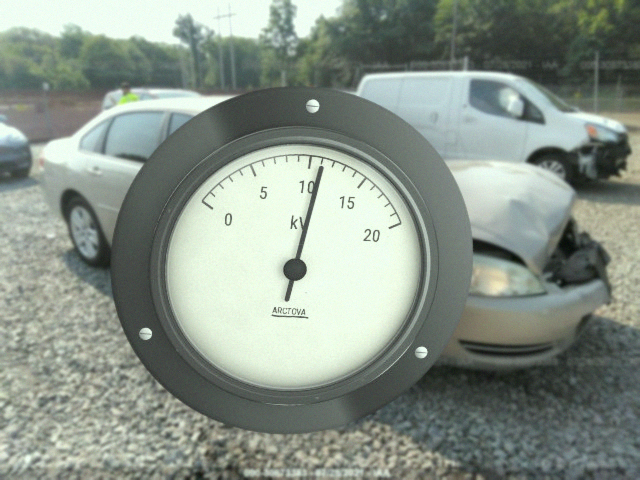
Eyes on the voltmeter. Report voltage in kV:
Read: 11 kV
